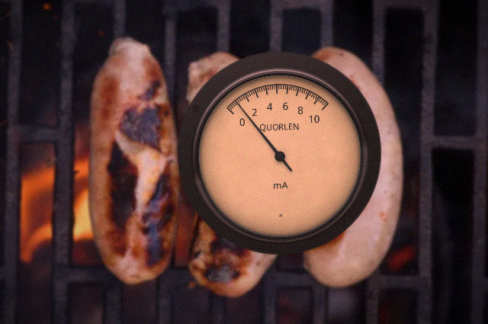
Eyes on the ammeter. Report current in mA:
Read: 1 mA
